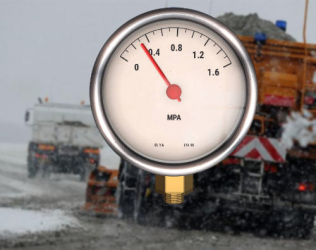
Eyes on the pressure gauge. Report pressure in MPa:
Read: 0.3 MPa
